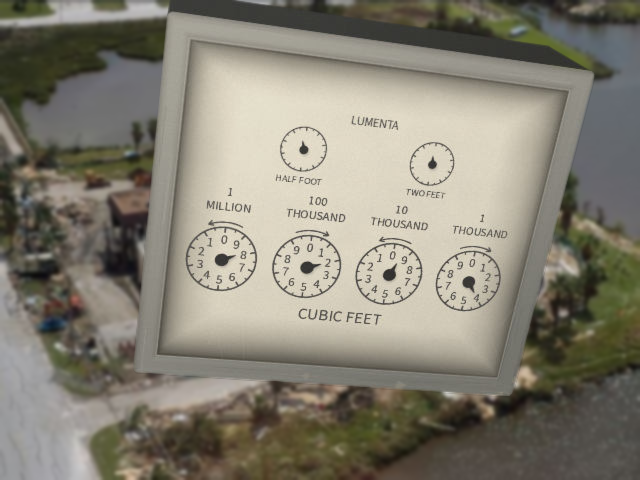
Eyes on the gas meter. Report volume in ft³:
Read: 819400 ft³
